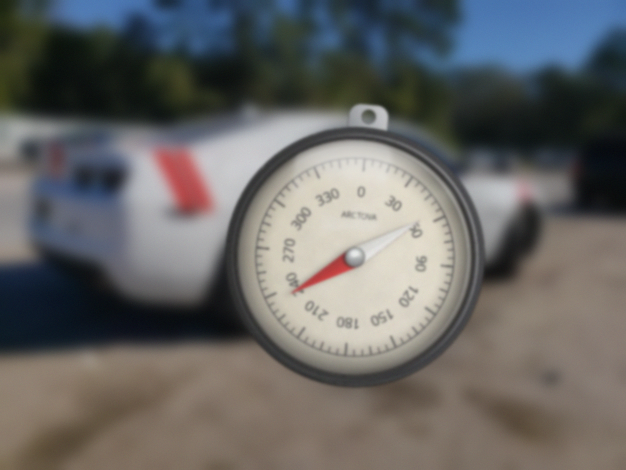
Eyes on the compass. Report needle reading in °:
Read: 235 °
